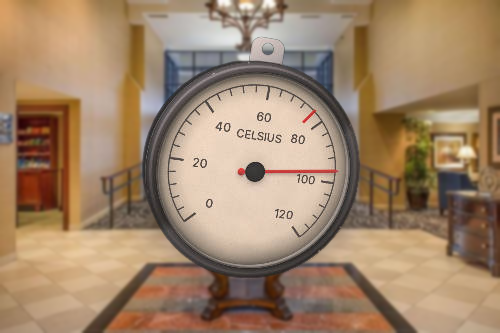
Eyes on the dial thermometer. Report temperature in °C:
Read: 96 °C
